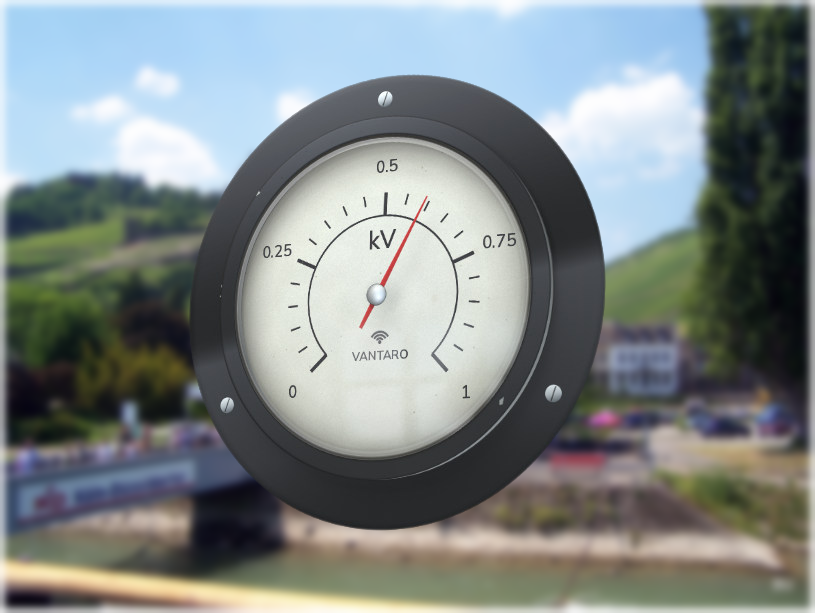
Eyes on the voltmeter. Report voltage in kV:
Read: 0.6 kV
